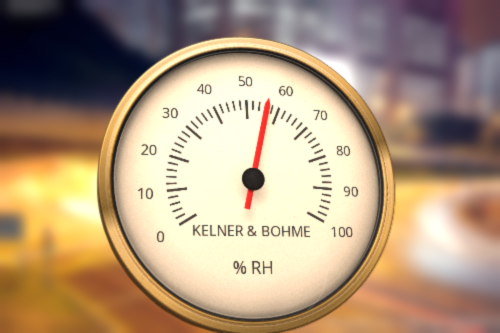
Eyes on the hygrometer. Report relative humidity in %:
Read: 56 %
